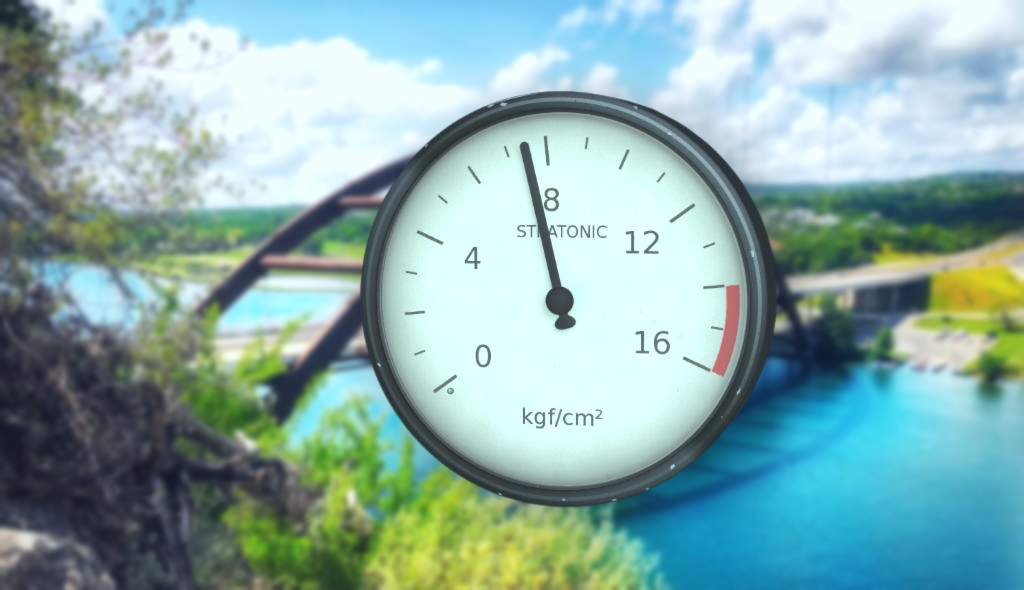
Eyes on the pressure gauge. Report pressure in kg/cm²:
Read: 7.5 kg/cm²
